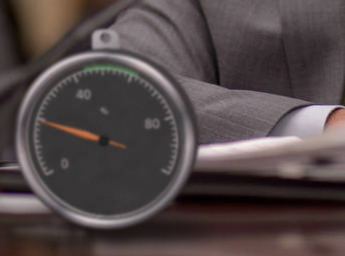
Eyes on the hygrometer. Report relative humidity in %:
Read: 20 %
